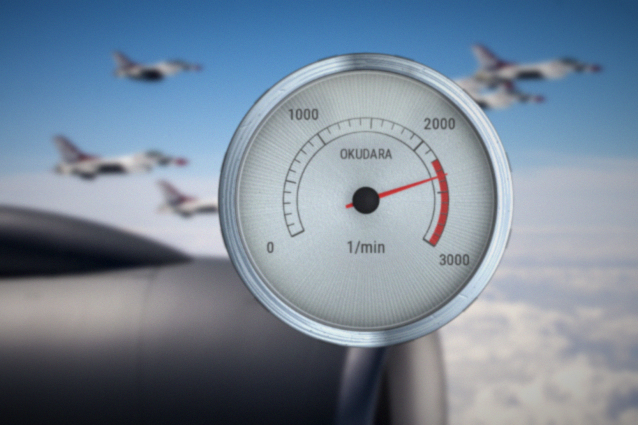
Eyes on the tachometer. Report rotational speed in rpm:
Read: 2350 rpm
